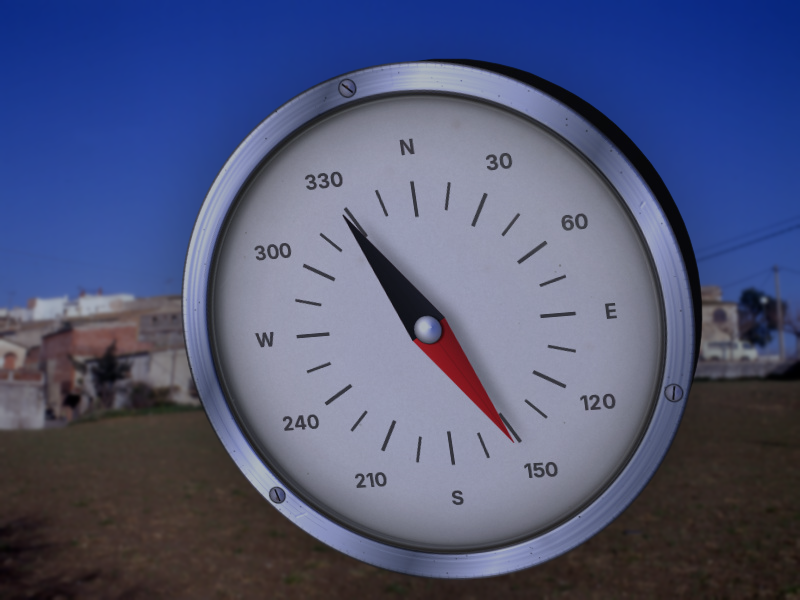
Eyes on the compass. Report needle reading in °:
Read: 150 °
